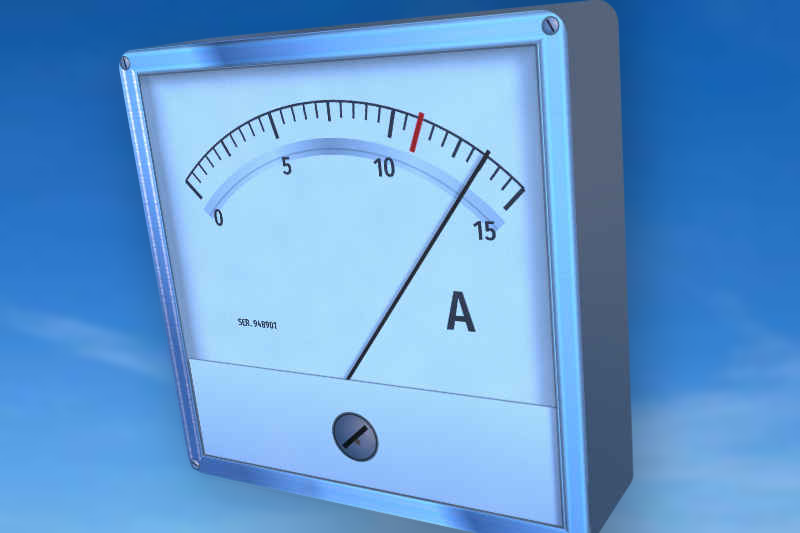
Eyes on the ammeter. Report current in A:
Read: 13.5 A
